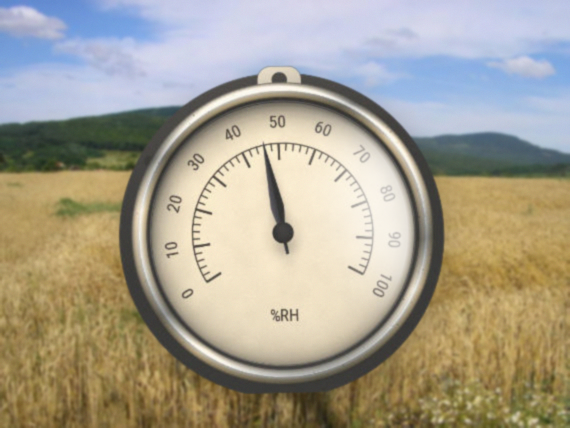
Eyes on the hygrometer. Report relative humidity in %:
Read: 46 %
